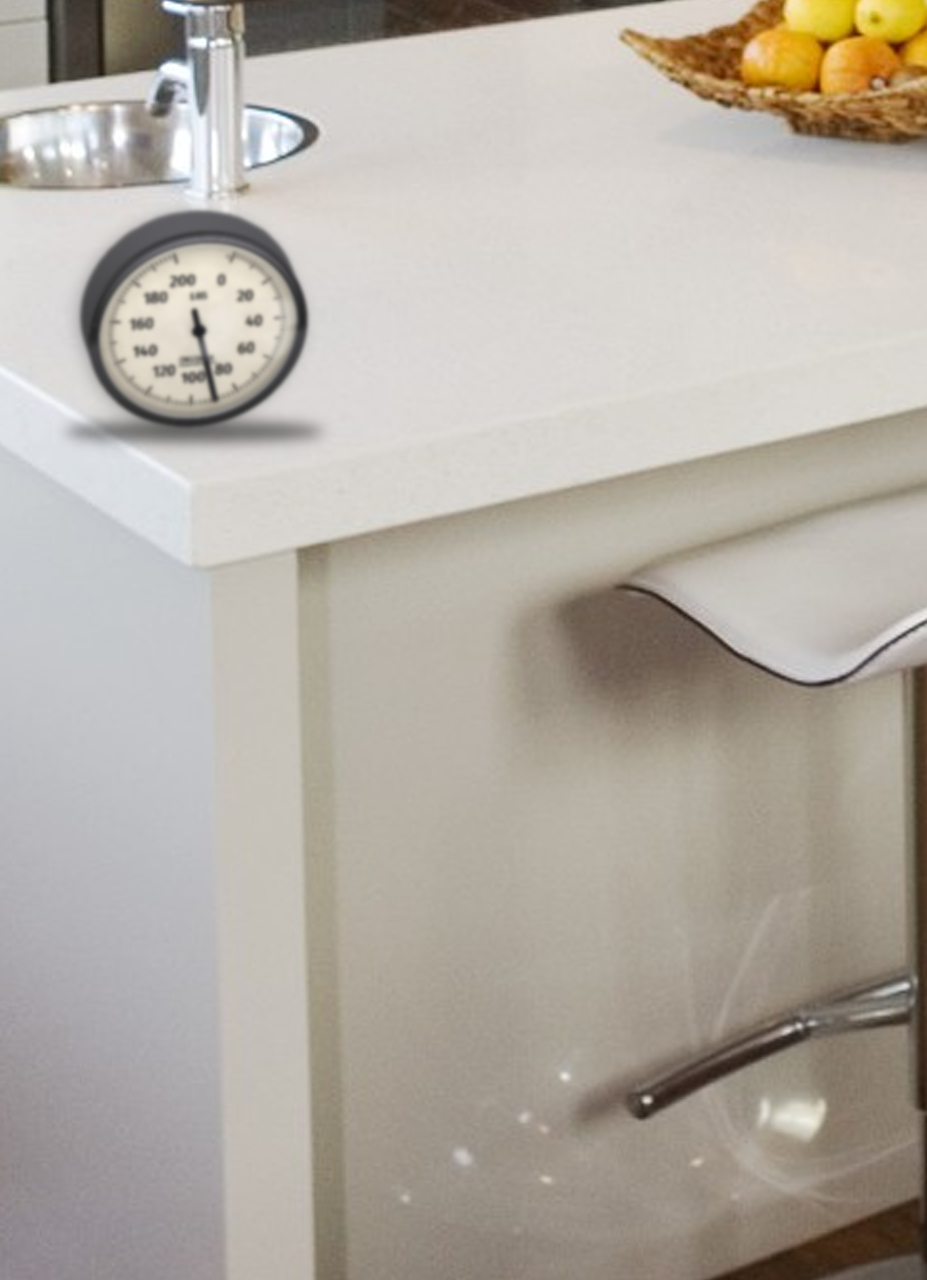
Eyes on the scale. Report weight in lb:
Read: 90 lb
